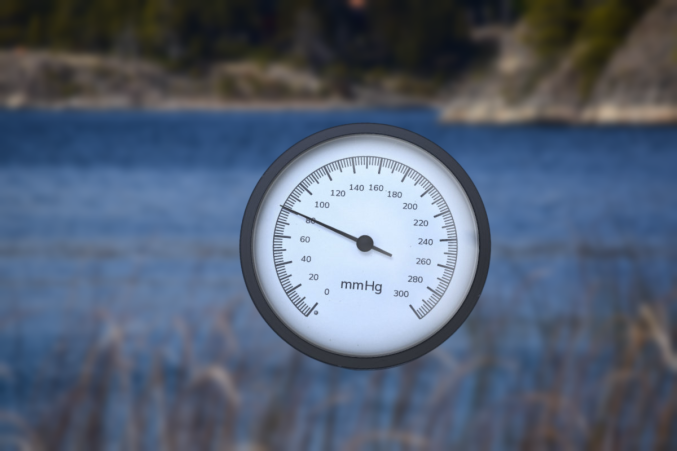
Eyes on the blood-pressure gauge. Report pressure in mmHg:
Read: 80 mmHg
